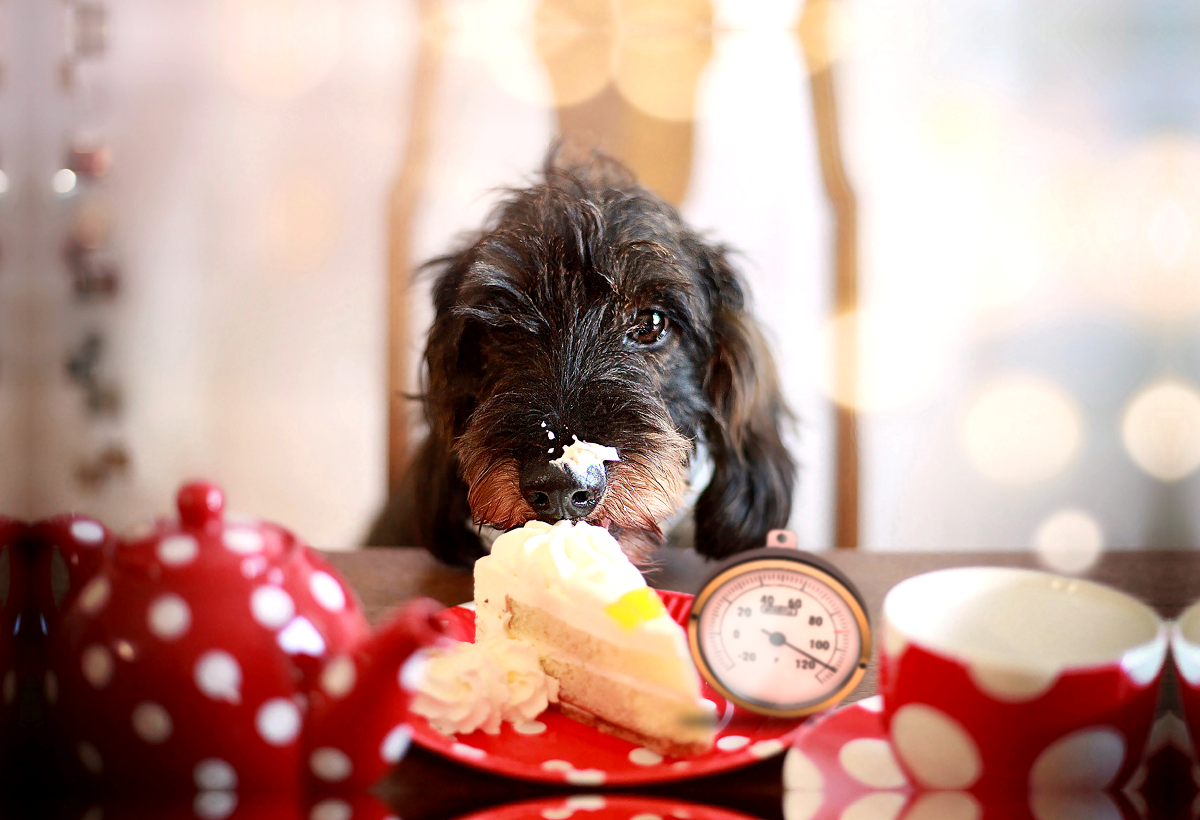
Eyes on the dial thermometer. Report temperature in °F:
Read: 110 °F
